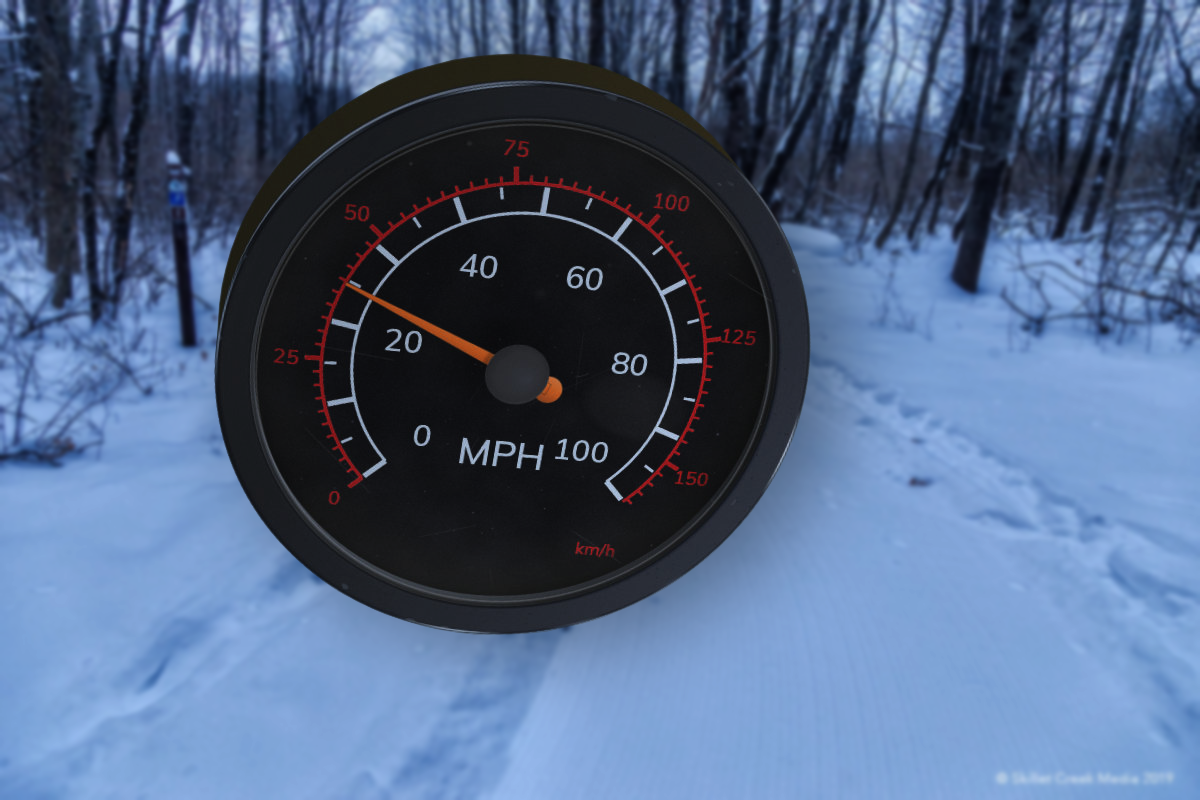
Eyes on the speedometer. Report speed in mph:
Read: 25 mph
